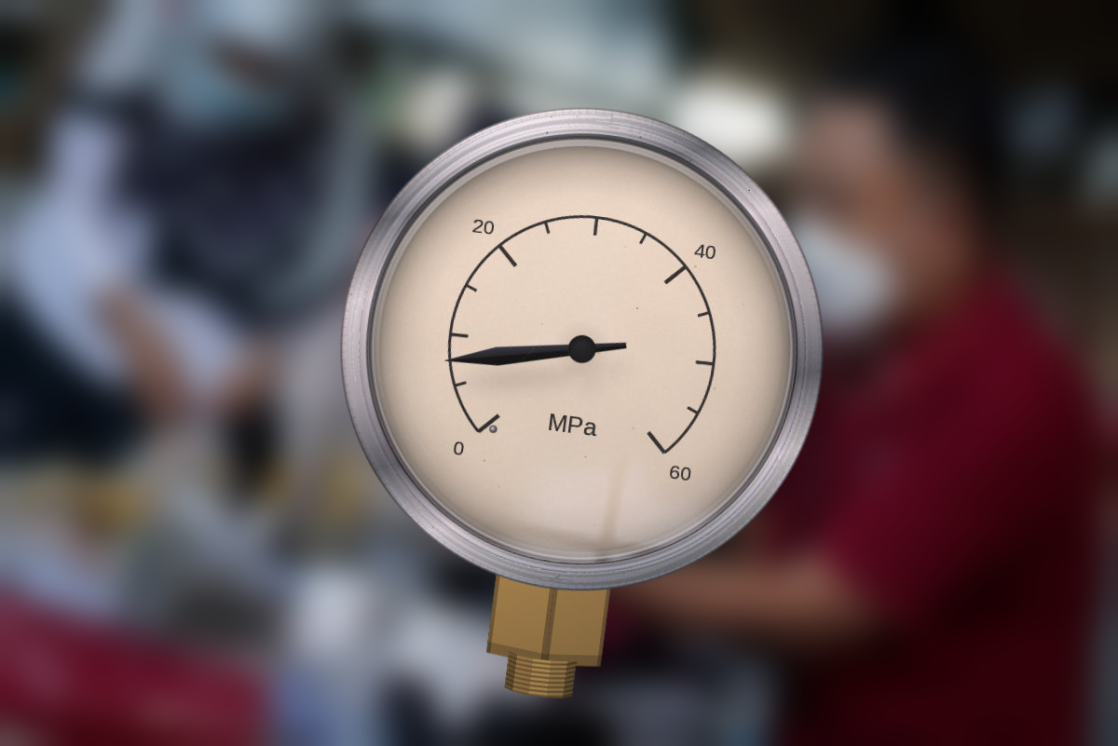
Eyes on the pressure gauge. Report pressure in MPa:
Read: 7.5 MPa
